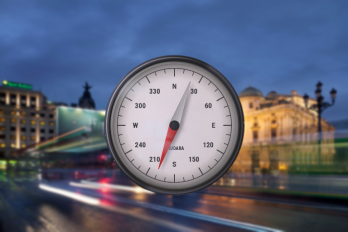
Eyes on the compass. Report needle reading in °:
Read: 200 °
